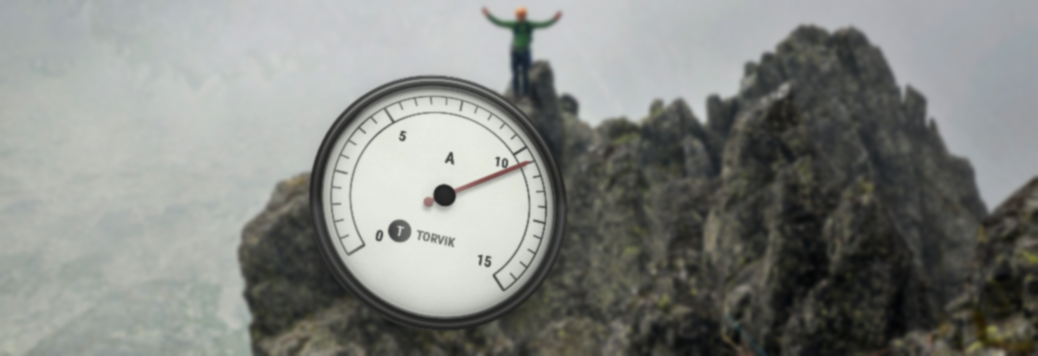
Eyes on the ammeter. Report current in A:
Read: 10.5 A
